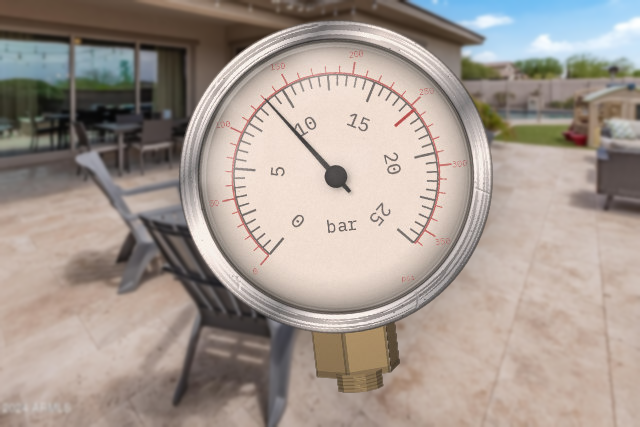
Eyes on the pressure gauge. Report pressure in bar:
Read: 9 bar
